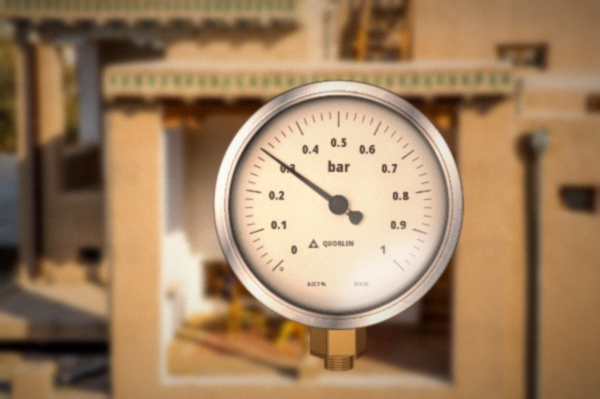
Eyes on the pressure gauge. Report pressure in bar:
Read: 0.3 bar
